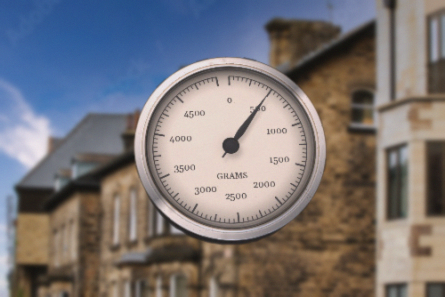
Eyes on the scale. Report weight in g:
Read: 500 g
